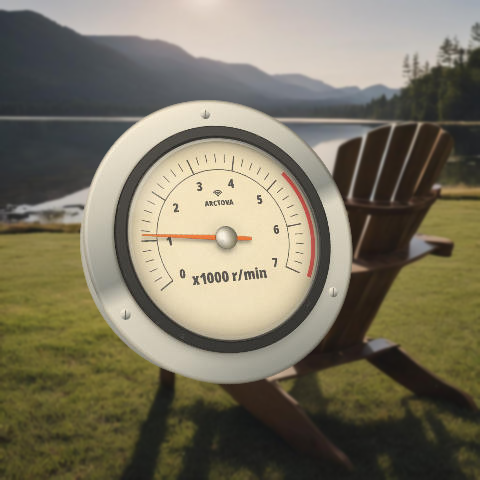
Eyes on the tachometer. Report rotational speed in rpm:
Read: 1100 rpm
